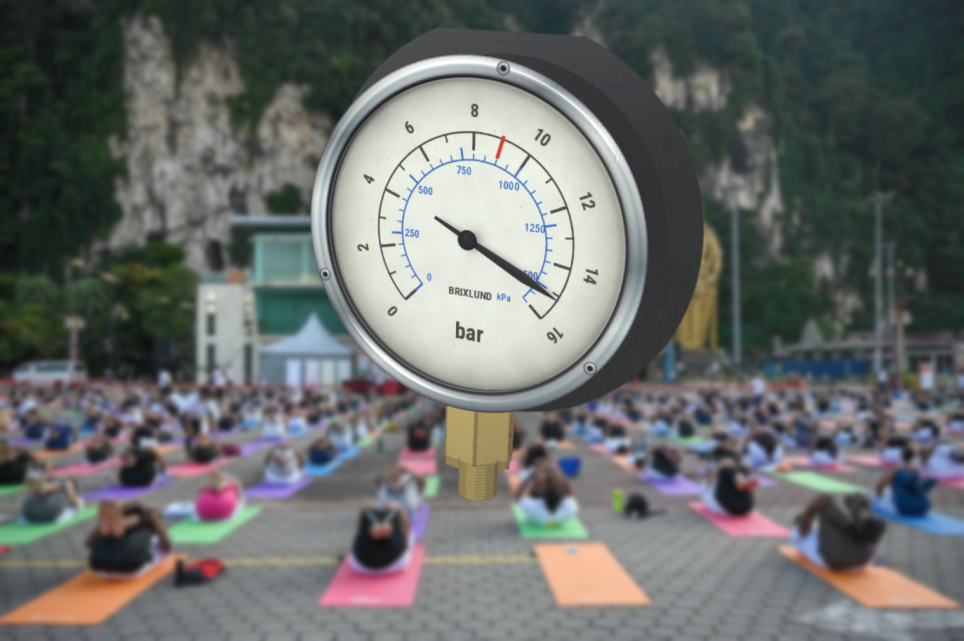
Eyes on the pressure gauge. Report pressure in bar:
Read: 15 bar
